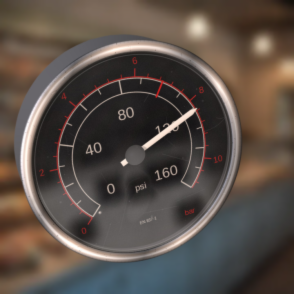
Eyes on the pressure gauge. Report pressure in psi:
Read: 120 psi
